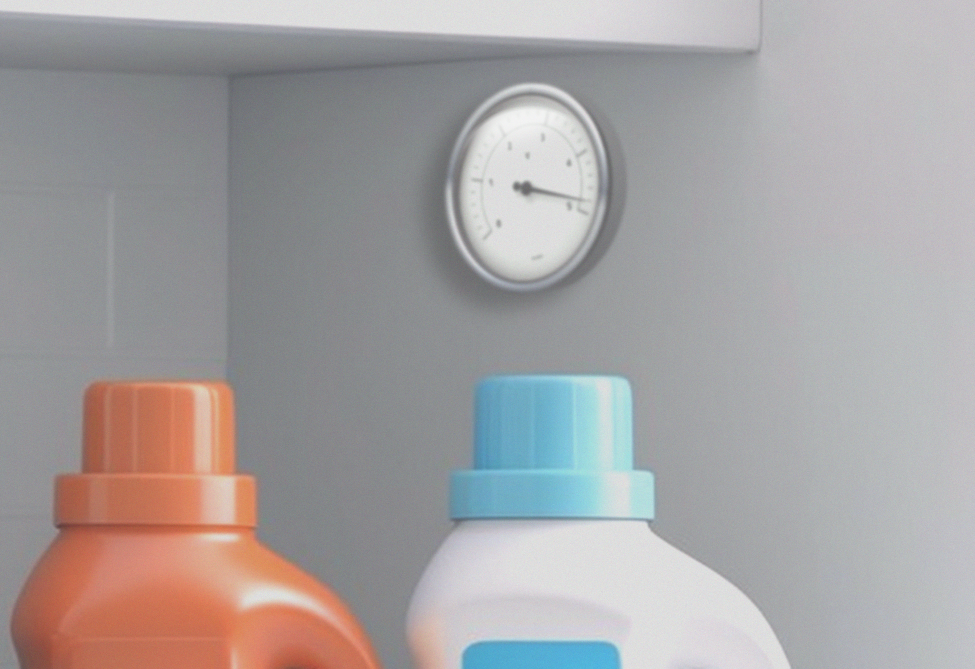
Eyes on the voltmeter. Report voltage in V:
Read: 4.8 V
